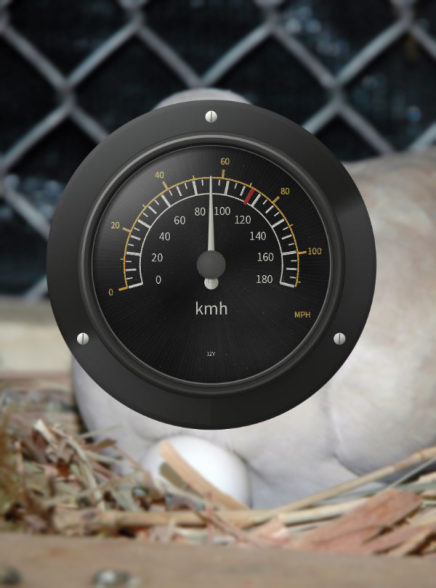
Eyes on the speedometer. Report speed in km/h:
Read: 90 km/h
